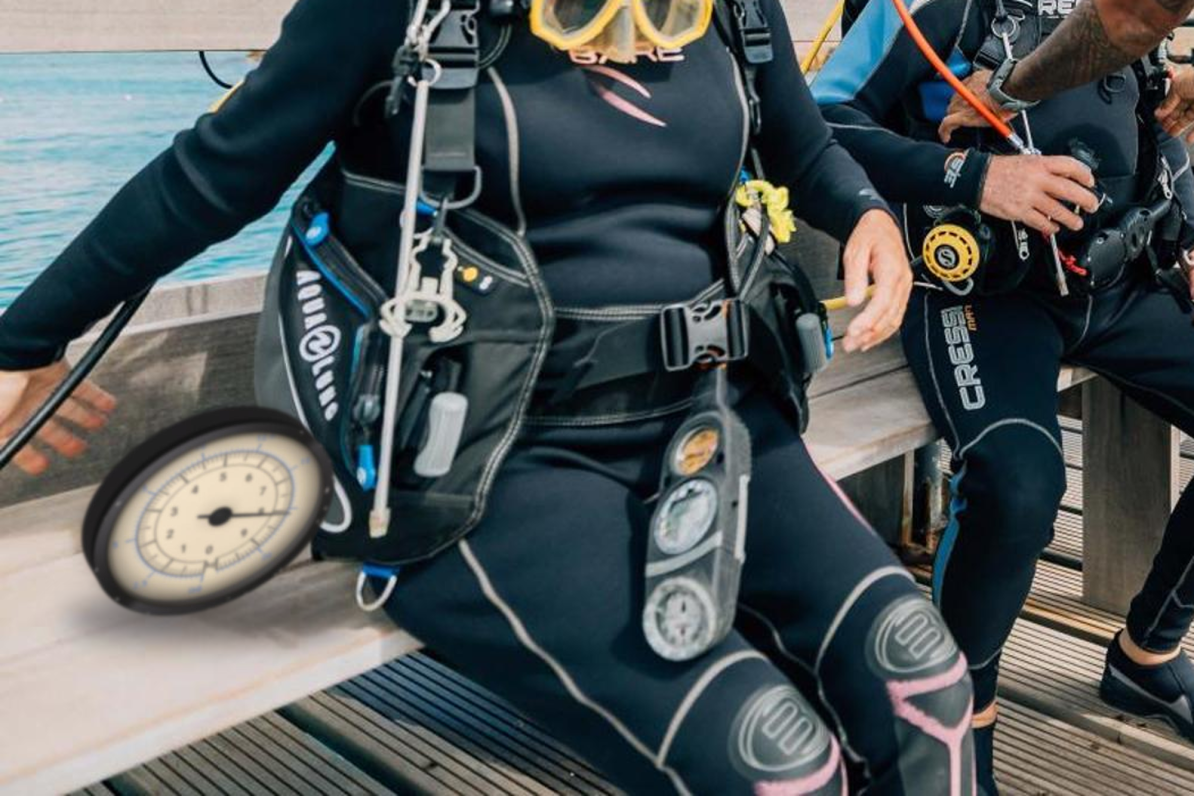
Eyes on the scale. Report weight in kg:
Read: 8 kg
